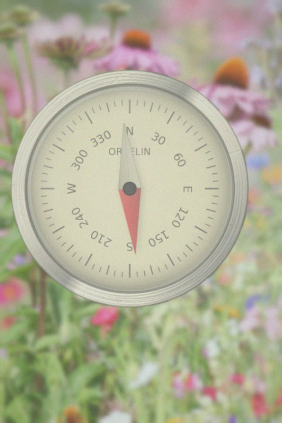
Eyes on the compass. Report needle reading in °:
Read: 175 °
